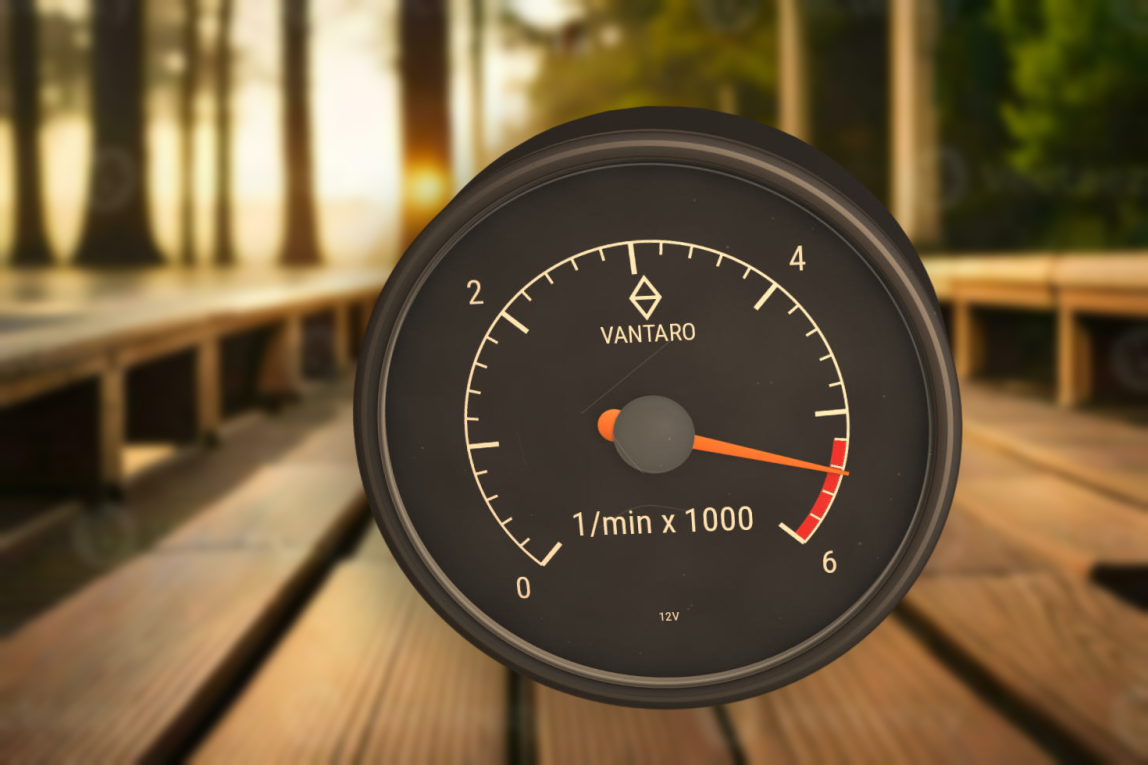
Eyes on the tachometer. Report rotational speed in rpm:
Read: 5400 rpm
